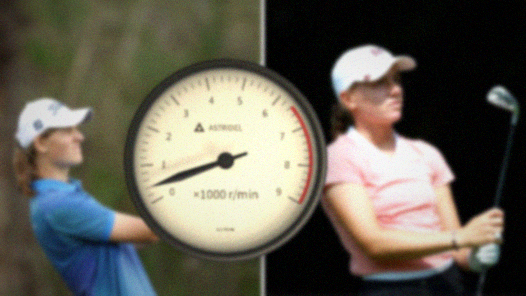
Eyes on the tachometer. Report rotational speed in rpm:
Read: 400 rpm
